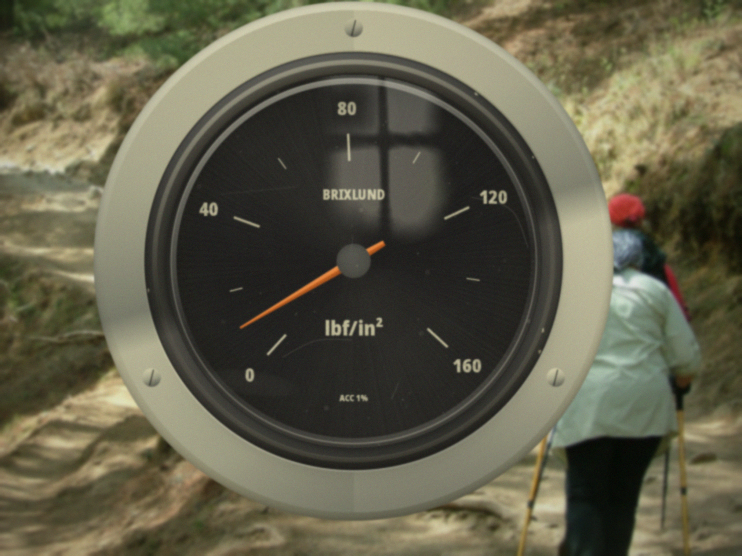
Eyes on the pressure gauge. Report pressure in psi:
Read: 10 psi
